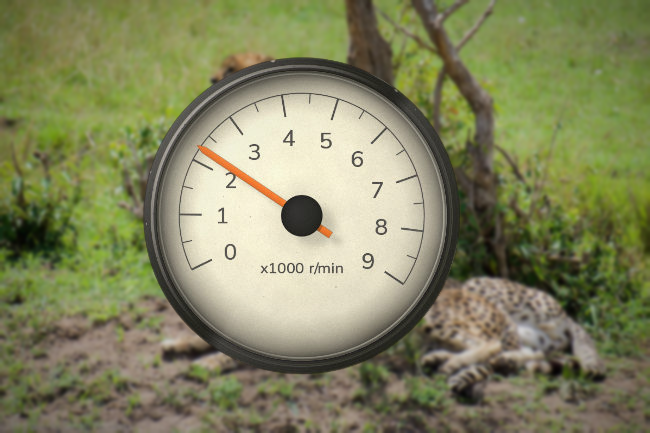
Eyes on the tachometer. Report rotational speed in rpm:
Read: 2250 rpm
